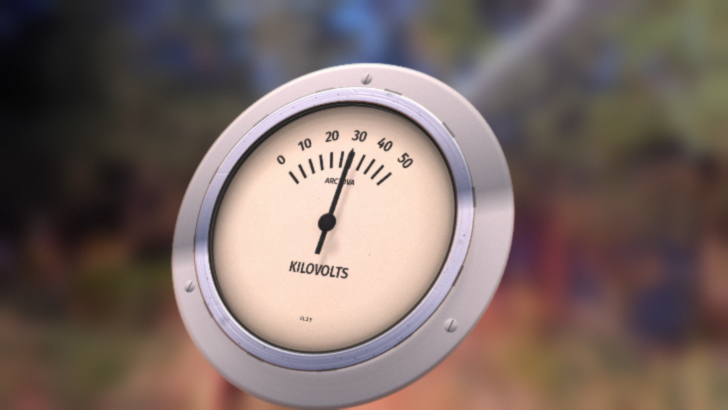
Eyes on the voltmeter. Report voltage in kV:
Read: 30 kV
